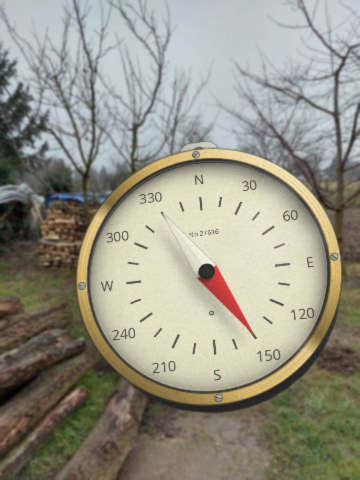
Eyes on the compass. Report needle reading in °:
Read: 150 °
